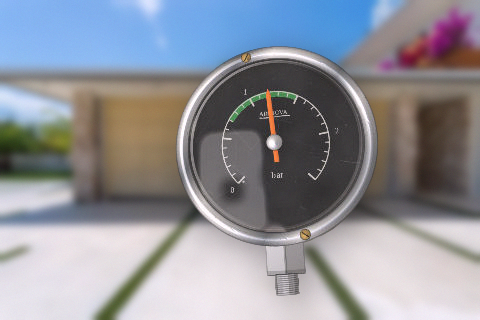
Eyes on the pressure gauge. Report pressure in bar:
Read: 1.2 bar
